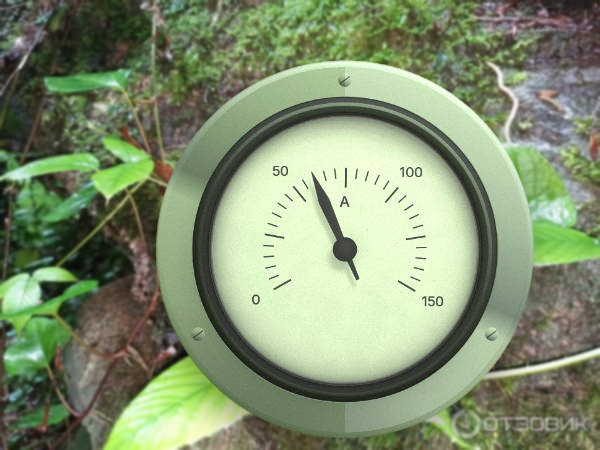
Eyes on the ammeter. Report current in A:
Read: 60 A
